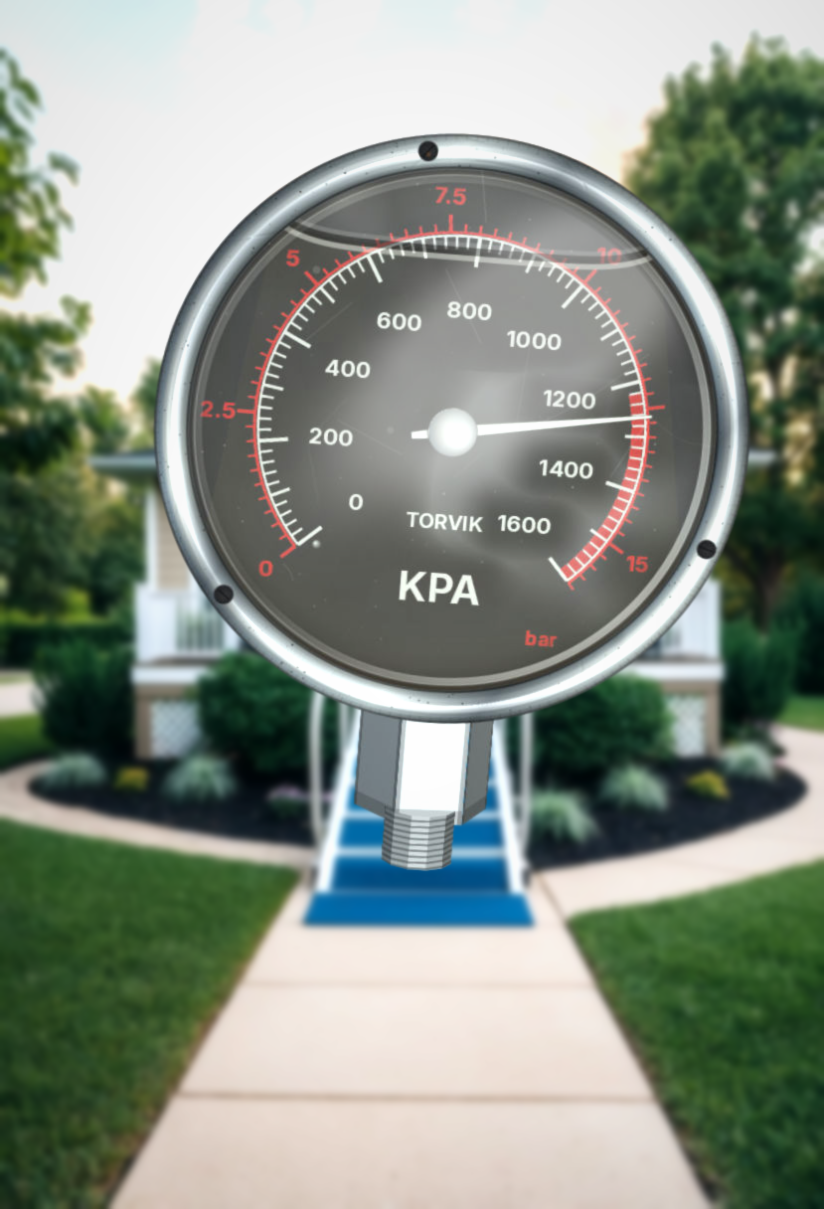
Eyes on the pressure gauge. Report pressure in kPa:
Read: 1260 kPa
